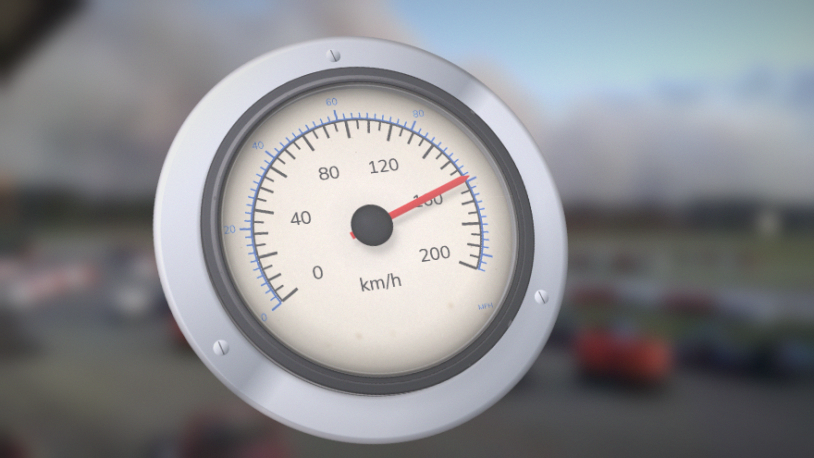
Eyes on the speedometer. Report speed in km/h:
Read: 160 km/h
